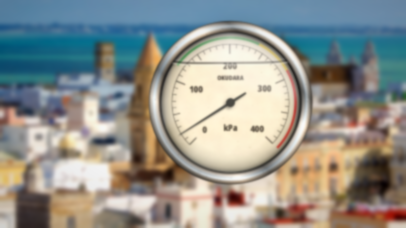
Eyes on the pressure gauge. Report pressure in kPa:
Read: 20 kPa
